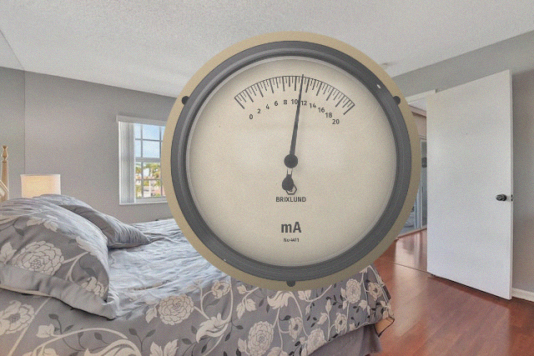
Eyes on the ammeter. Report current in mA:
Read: 11 mA
